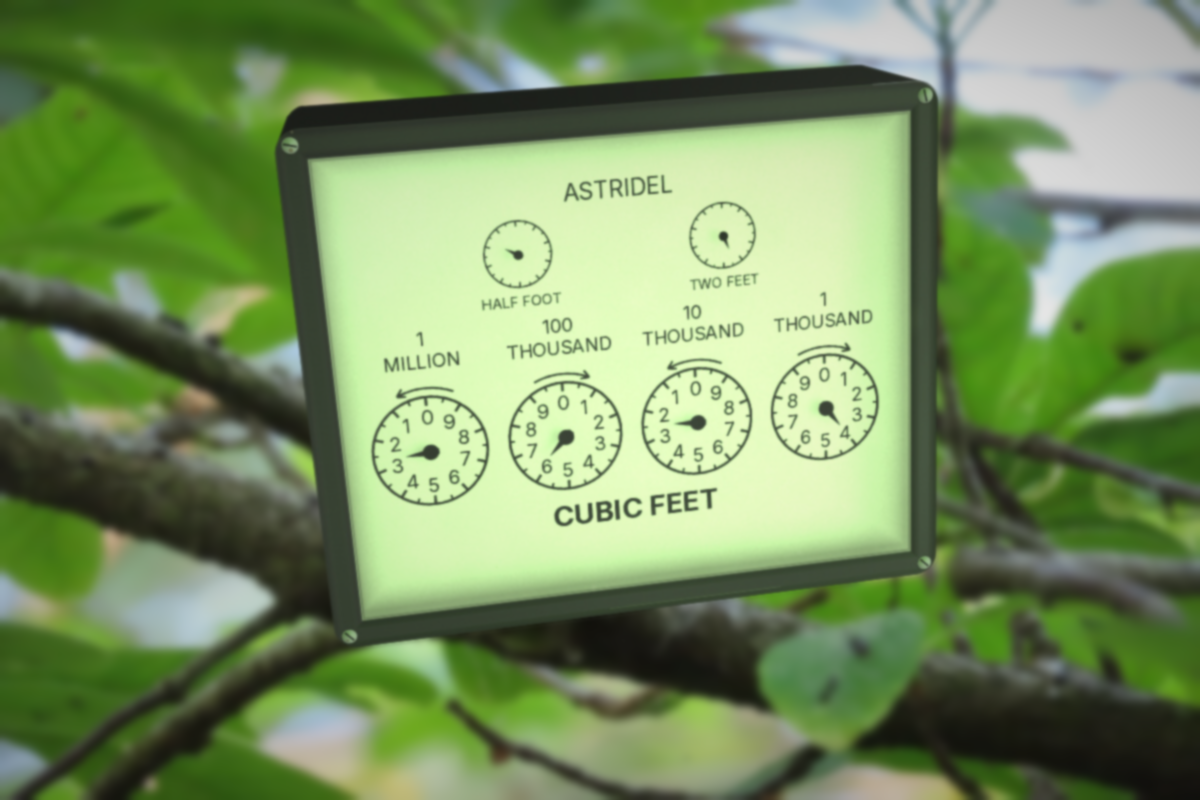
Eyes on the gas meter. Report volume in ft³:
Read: 262400 ft³
